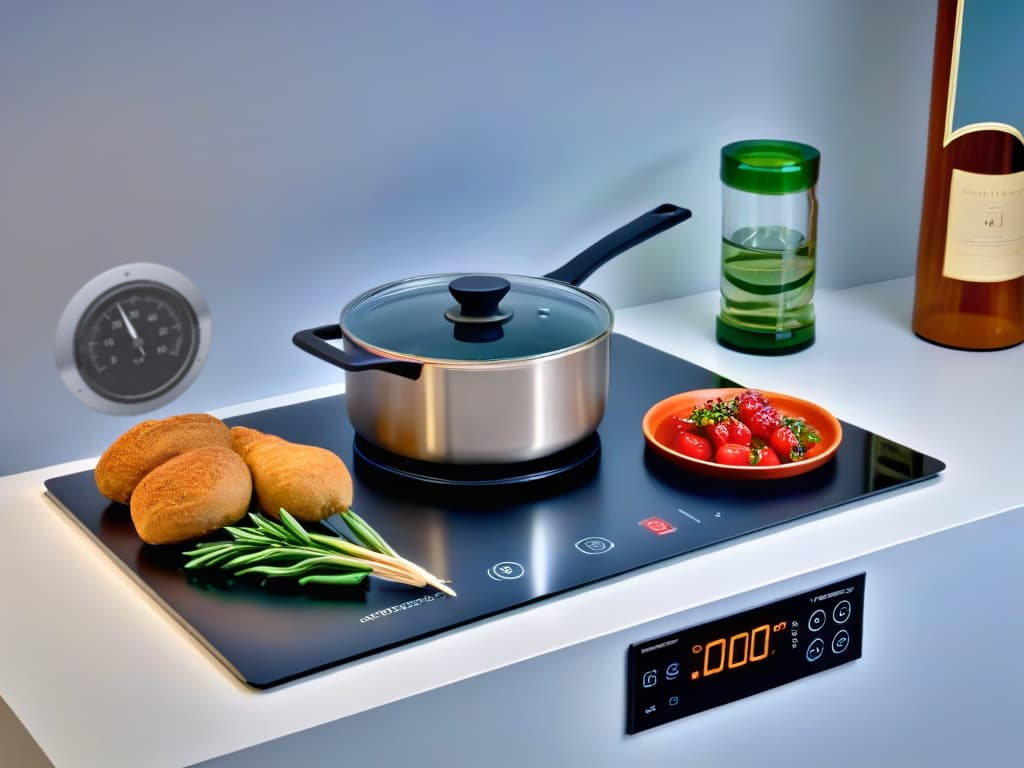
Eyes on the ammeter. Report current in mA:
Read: 25 mA
